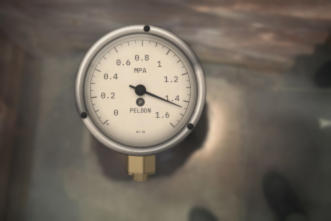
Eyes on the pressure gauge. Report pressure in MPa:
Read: 1.45 MPa
